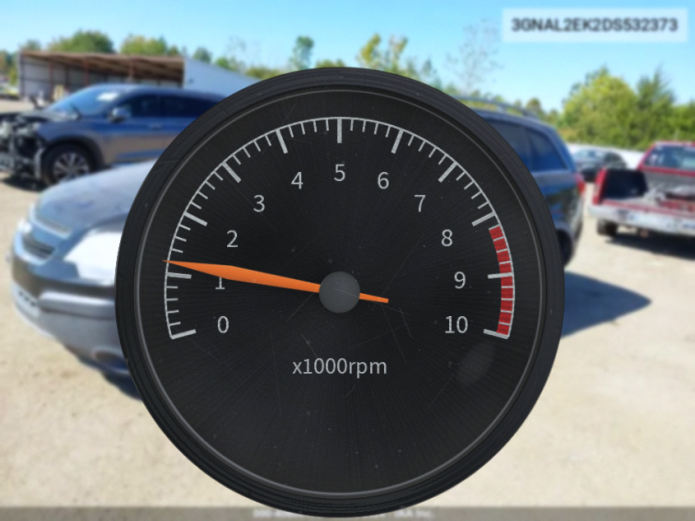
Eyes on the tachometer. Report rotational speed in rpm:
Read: 1200 rpm
